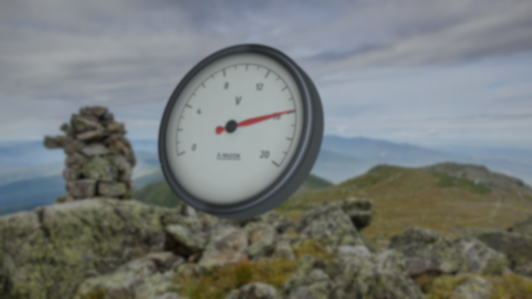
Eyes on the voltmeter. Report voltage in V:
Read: 16 V
